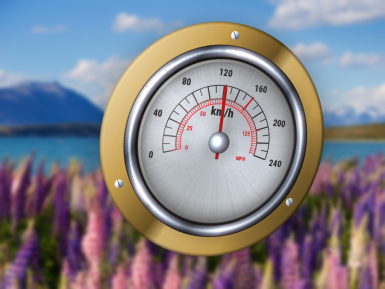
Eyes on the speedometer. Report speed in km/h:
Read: 120 km/h
